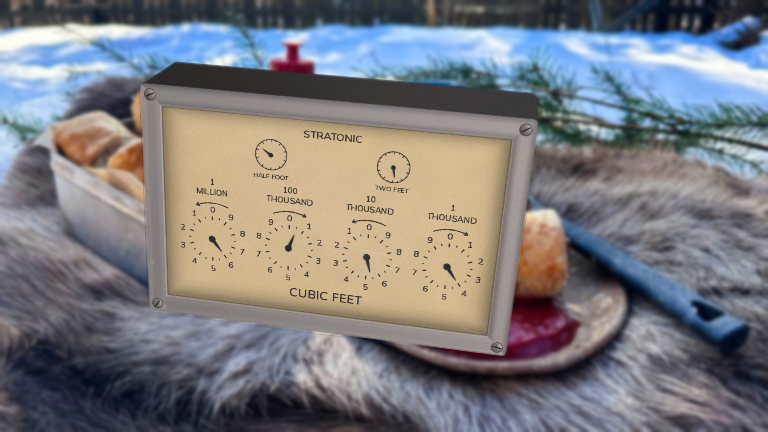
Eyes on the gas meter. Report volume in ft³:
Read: 605400 ft³
